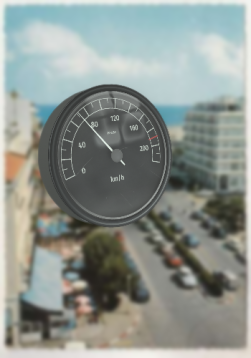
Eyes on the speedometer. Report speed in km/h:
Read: 70 km/h
